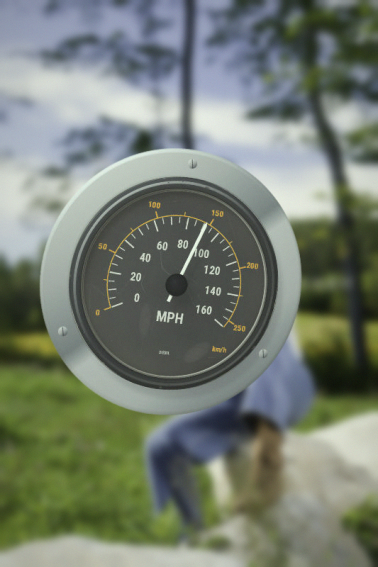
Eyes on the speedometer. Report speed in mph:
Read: 90 mph
